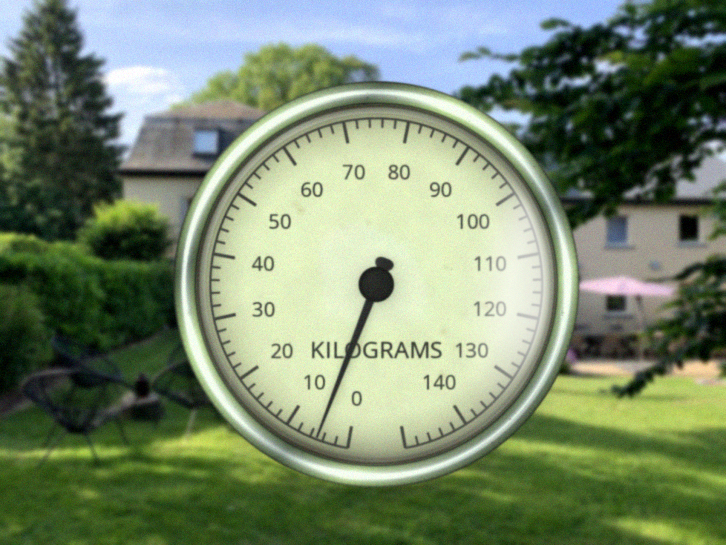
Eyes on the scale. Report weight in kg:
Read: 5 kg
